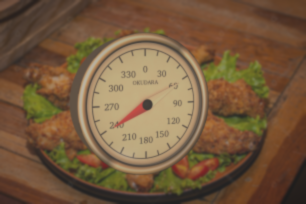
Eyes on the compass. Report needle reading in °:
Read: 240 °
